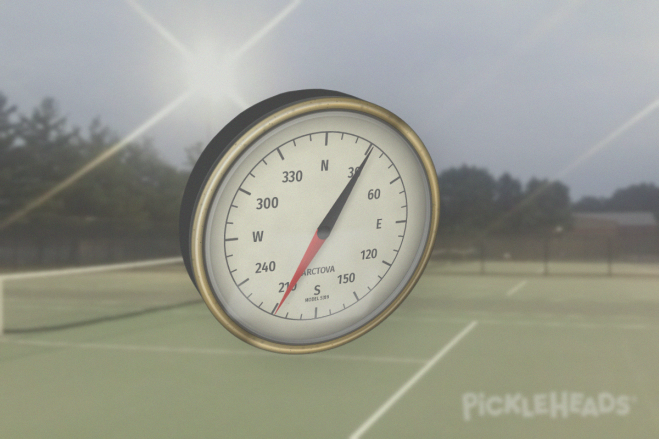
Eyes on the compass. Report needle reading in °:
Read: 210 °
